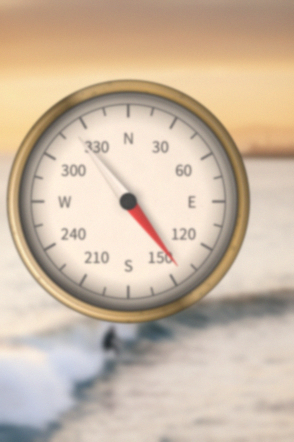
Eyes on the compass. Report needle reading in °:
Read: 142.5 °
